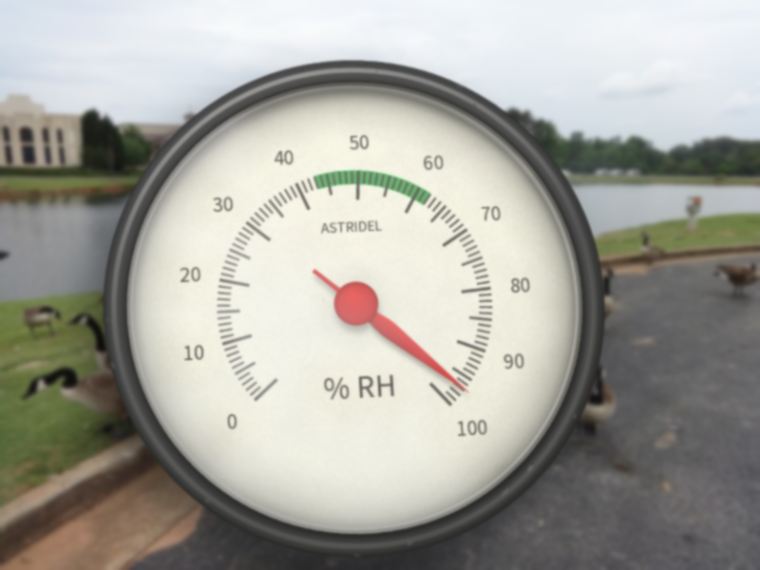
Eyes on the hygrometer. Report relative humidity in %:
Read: 97 %
